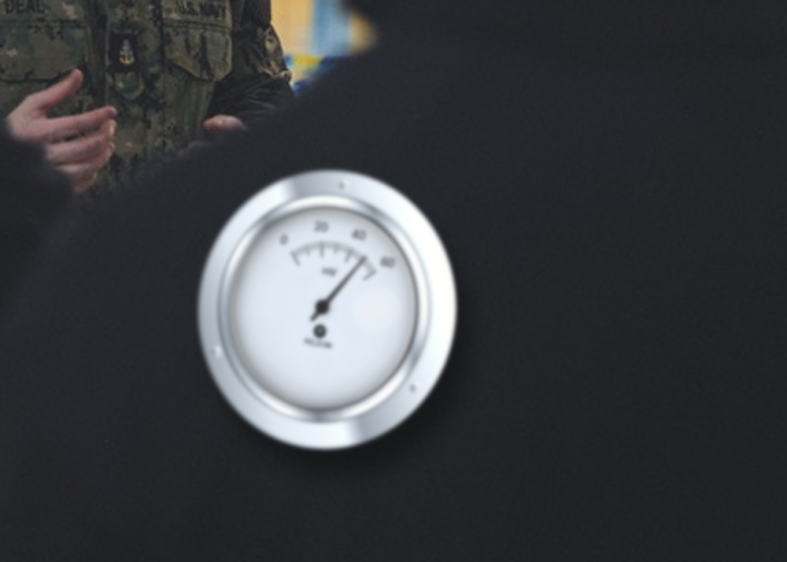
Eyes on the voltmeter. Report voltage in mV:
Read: 50 mV
